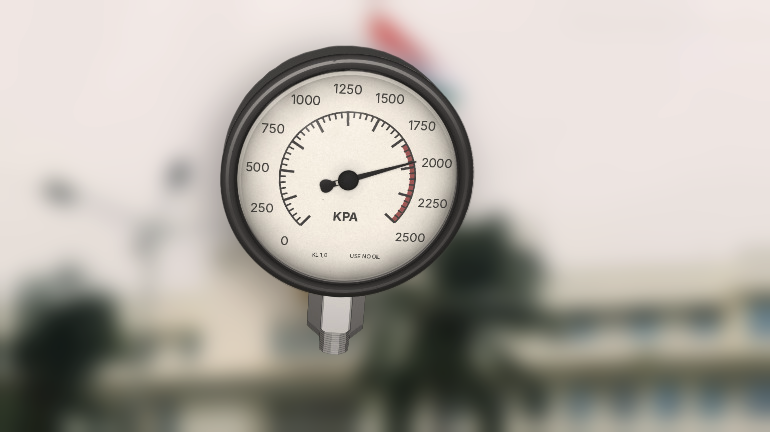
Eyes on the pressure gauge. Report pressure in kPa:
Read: 1950 kPa
